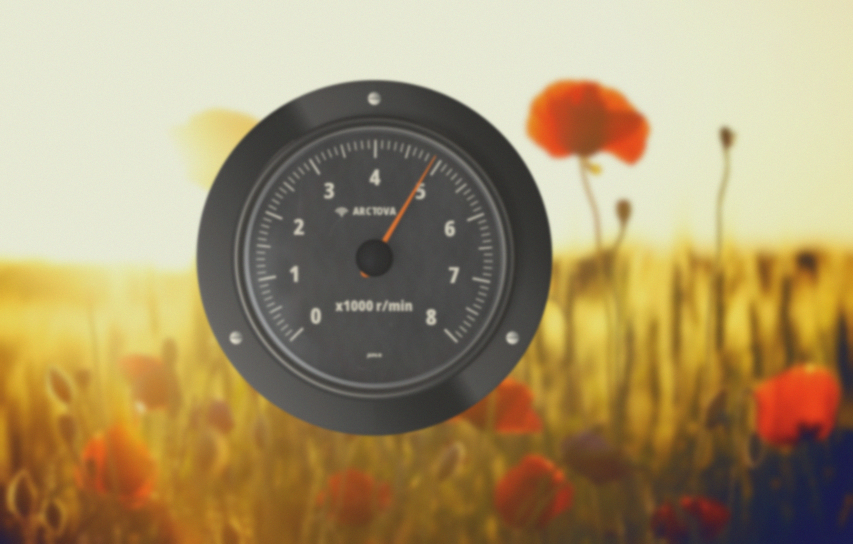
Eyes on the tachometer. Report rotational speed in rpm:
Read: 4900 rpm
